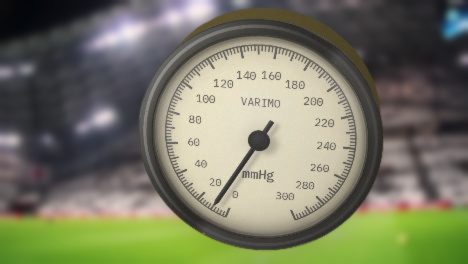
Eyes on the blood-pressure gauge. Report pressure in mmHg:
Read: 10 mmHg
